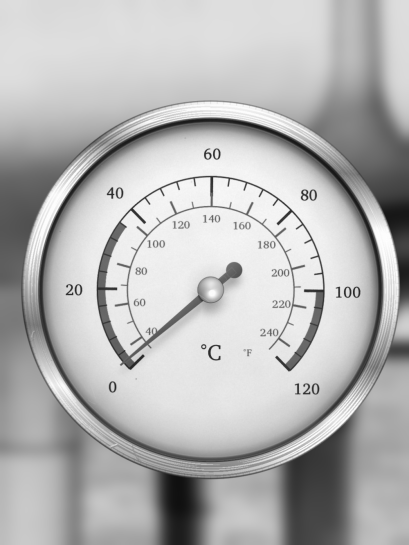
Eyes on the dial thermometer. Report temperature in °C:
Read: 2 °C
